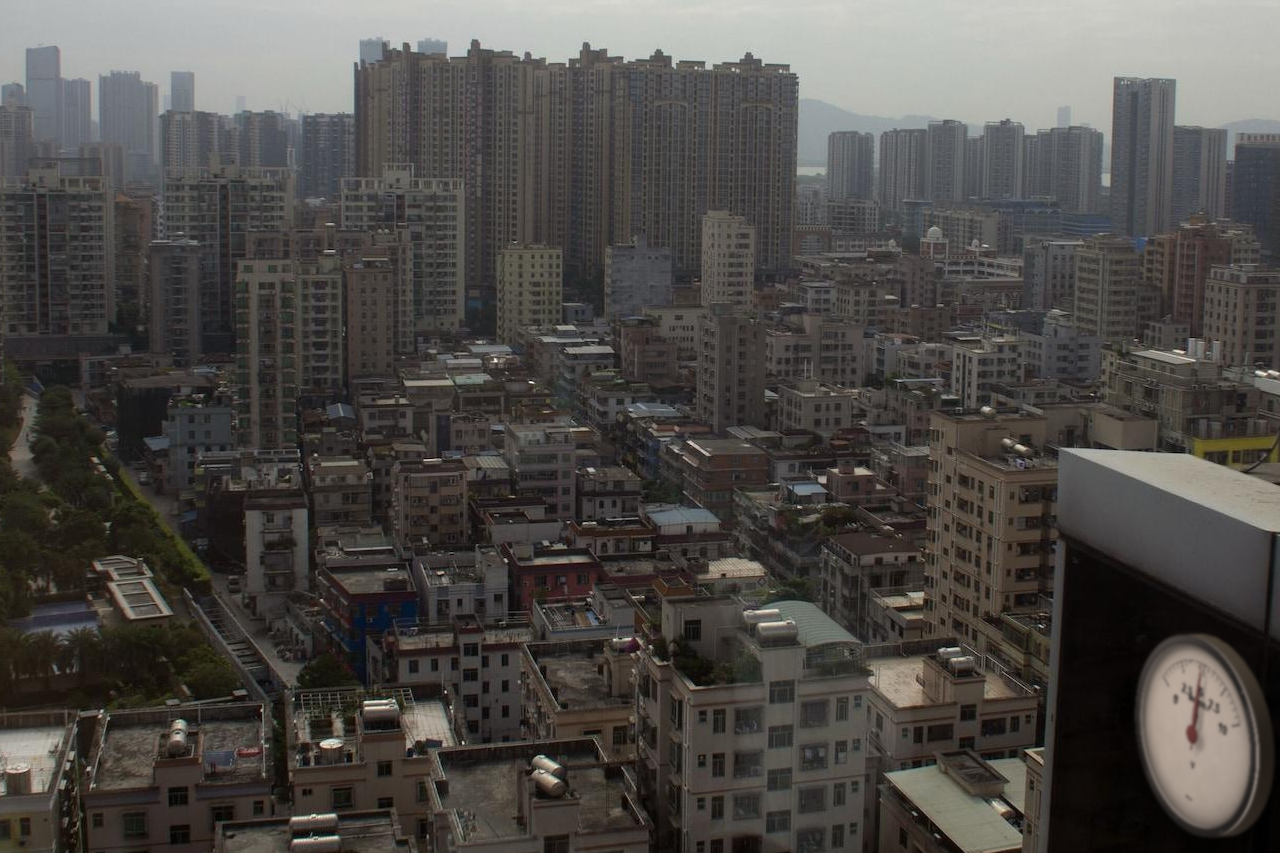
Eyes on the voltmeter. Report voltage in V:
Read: 5 V
